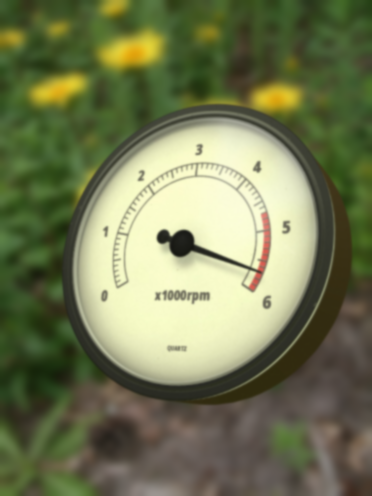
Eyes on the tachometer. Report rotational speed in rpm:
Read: 5700 rpm
